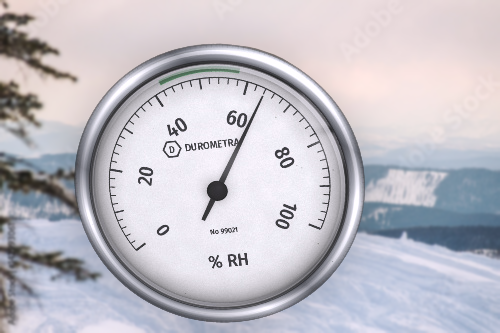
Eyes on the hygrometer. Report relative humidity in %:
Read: 64 %
